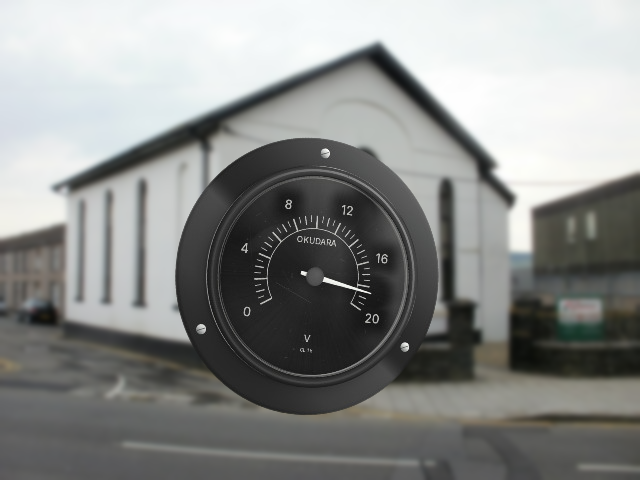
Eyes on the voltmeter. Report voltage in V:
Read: 18.5 V
